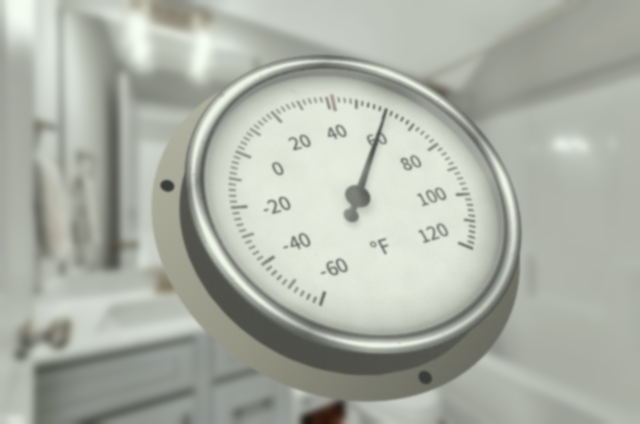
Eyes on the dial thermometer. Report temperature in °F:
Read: 60 °F
